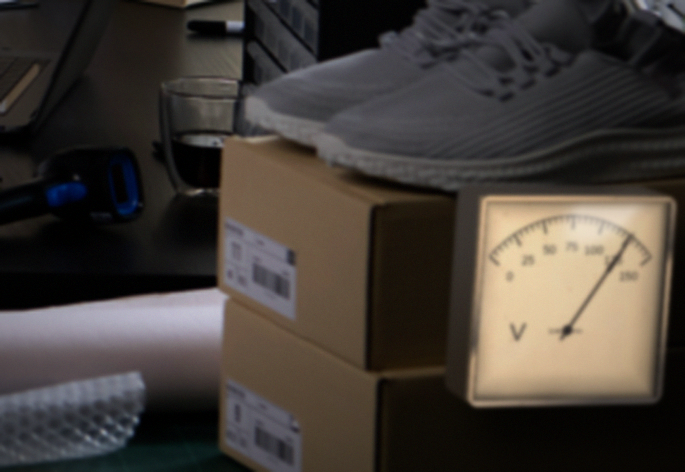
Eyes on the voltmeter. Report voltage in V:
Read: 125 V
